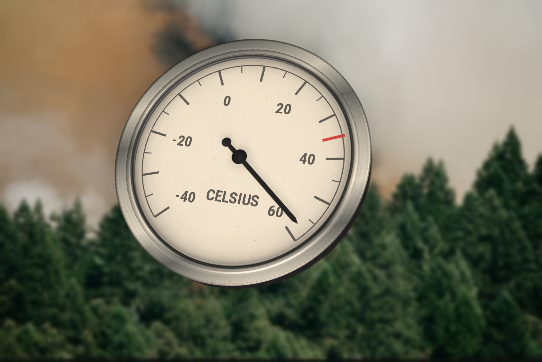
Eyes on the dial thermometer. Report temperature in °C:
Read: 57.5 °C
